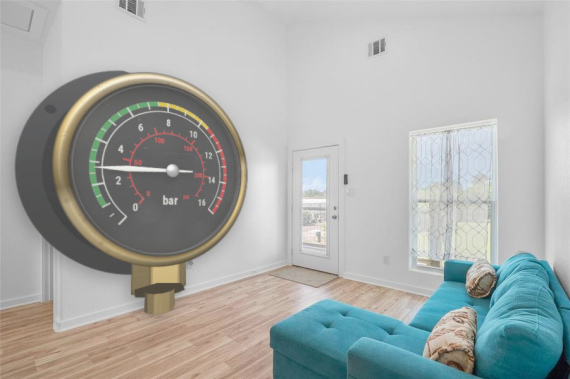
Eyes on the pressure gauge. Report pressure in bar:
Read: 2.75 bar
